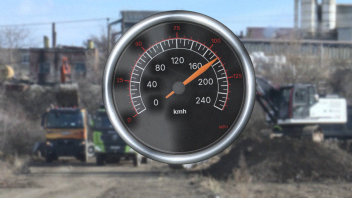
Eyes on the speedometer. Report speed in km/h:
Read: 175 km/h
